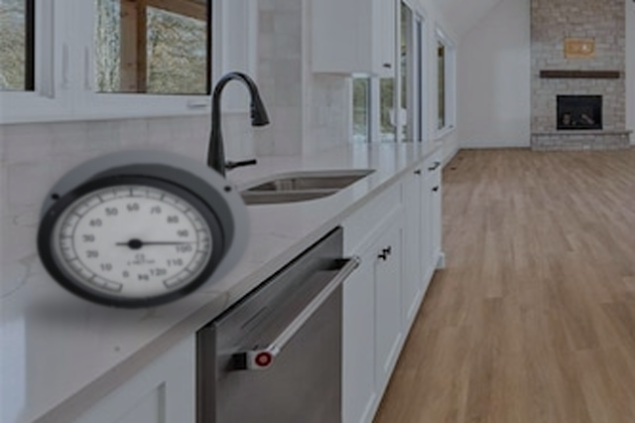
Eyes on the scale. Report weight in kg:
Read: 95 kg
